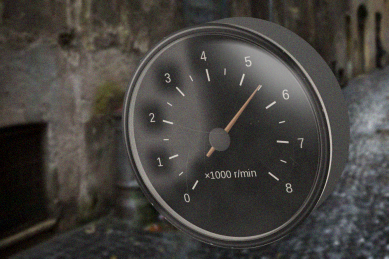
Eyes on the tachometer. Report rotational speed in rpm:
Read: 5500 rpm
